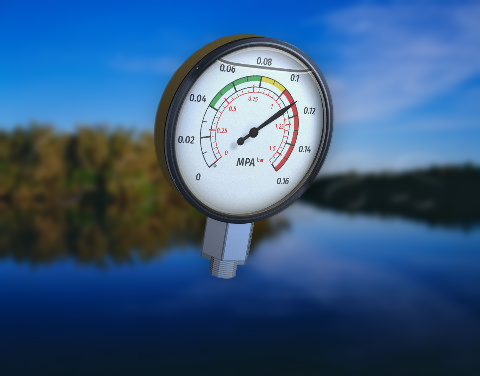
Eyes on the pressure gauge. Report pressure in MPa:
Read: 0.11 MPa
